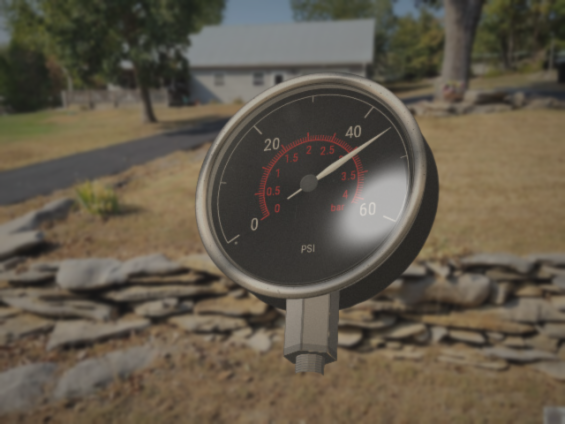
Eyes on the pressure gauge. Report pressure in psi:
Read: 45 psi
